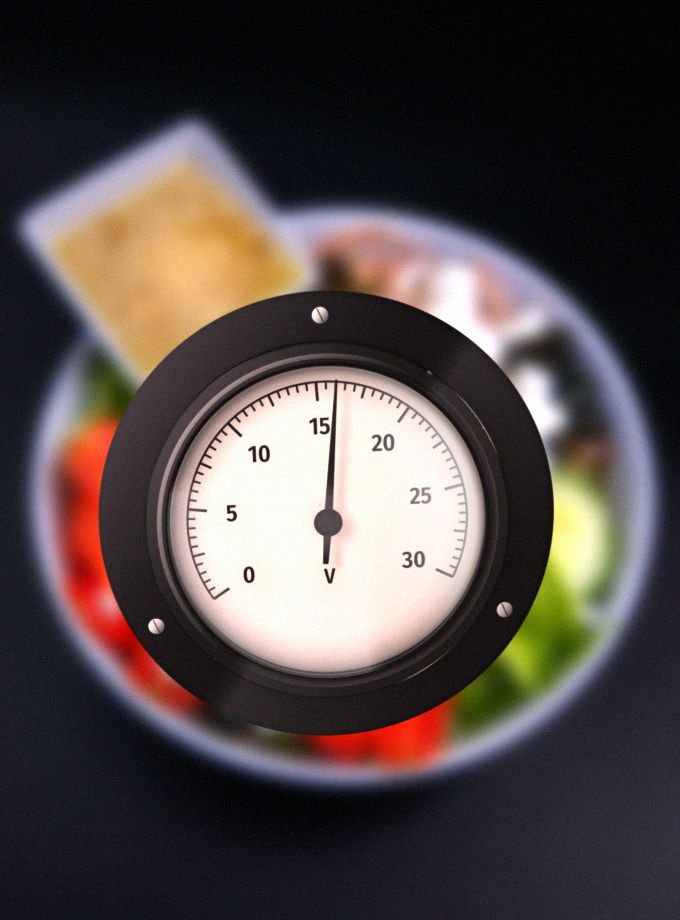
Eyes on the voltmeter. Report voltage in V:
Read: 16 V
